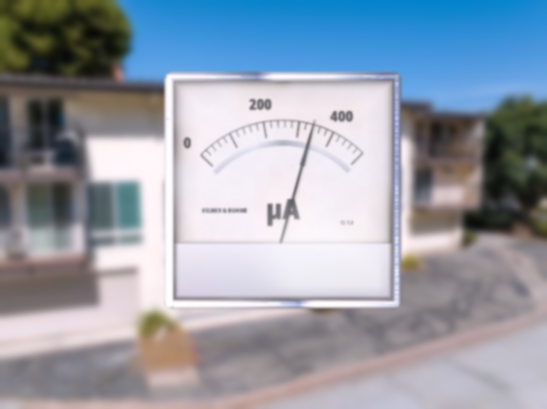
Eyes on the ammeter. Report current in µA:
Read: 340 µA
